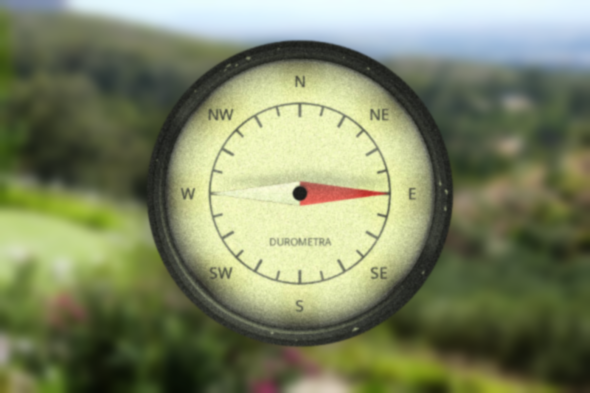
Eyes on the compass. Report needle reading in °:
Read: 90 °
